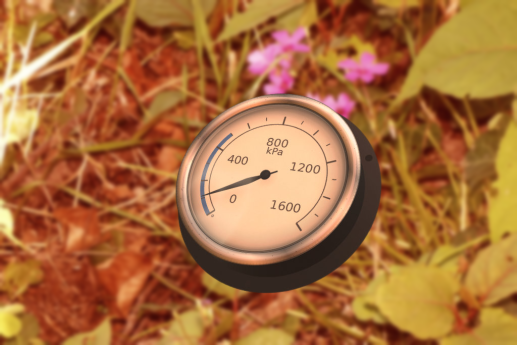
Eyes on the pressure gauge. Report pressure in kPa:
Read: 100 kPa
